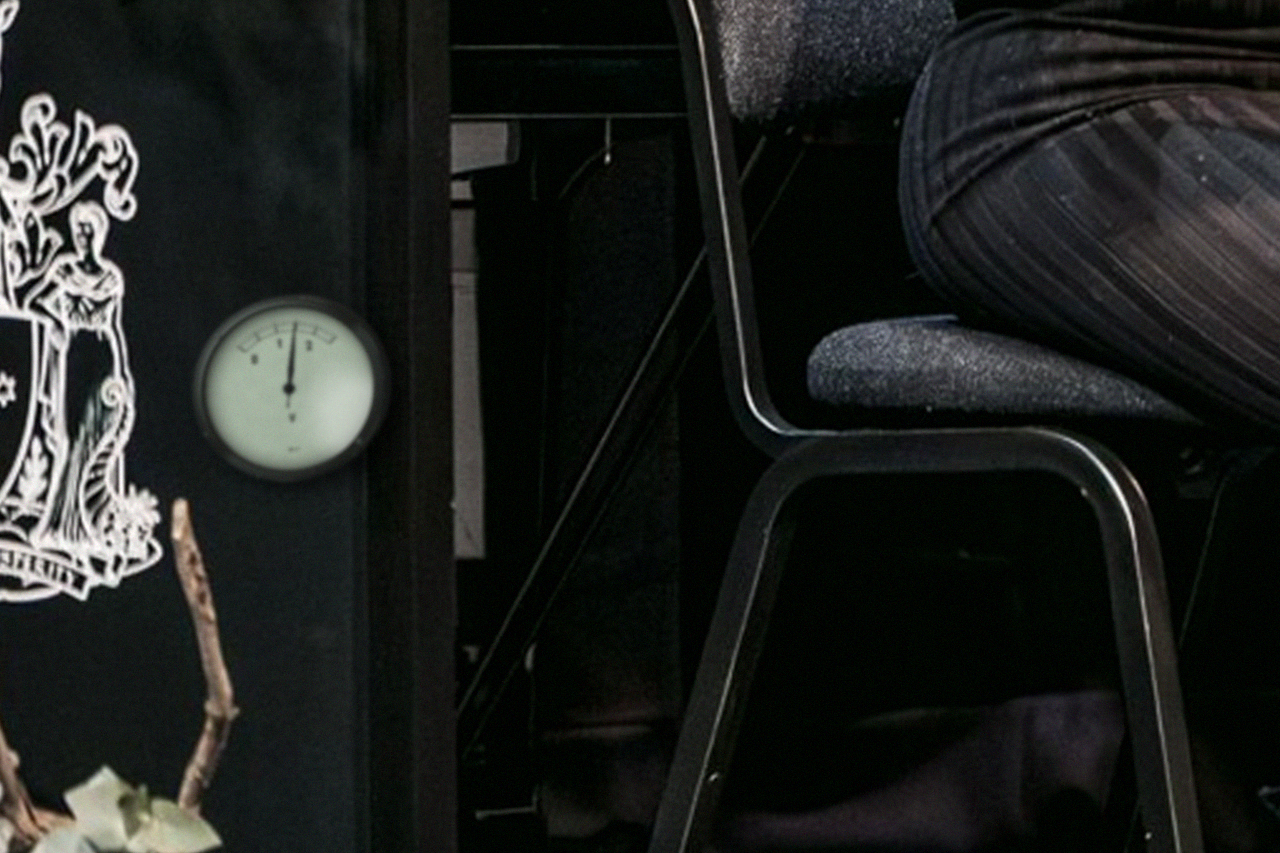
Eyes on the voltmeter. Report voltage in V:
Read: 1.5 V
